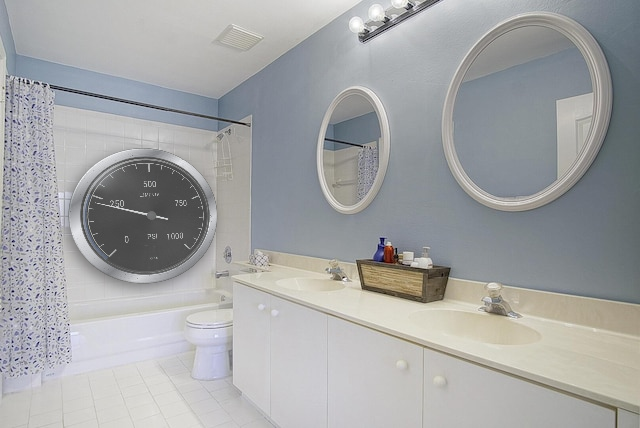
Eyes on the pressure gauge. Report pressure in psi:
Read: 225 psi
